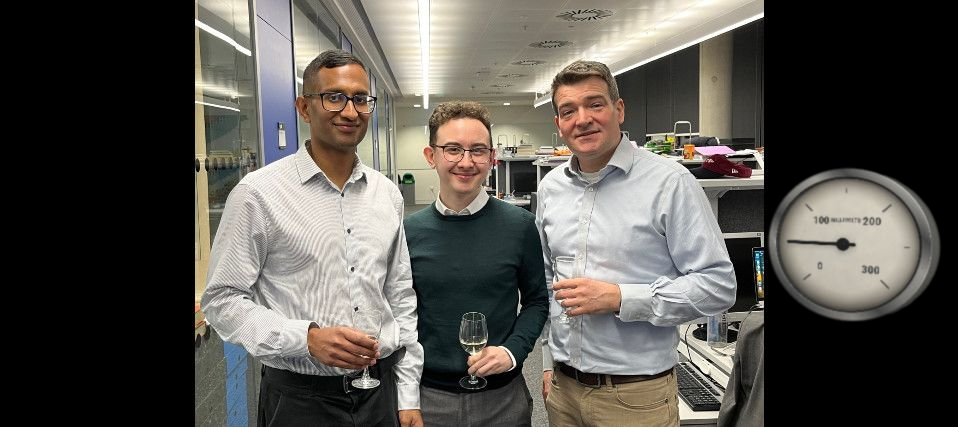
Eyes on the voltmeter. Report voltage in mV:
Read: 50 mV
